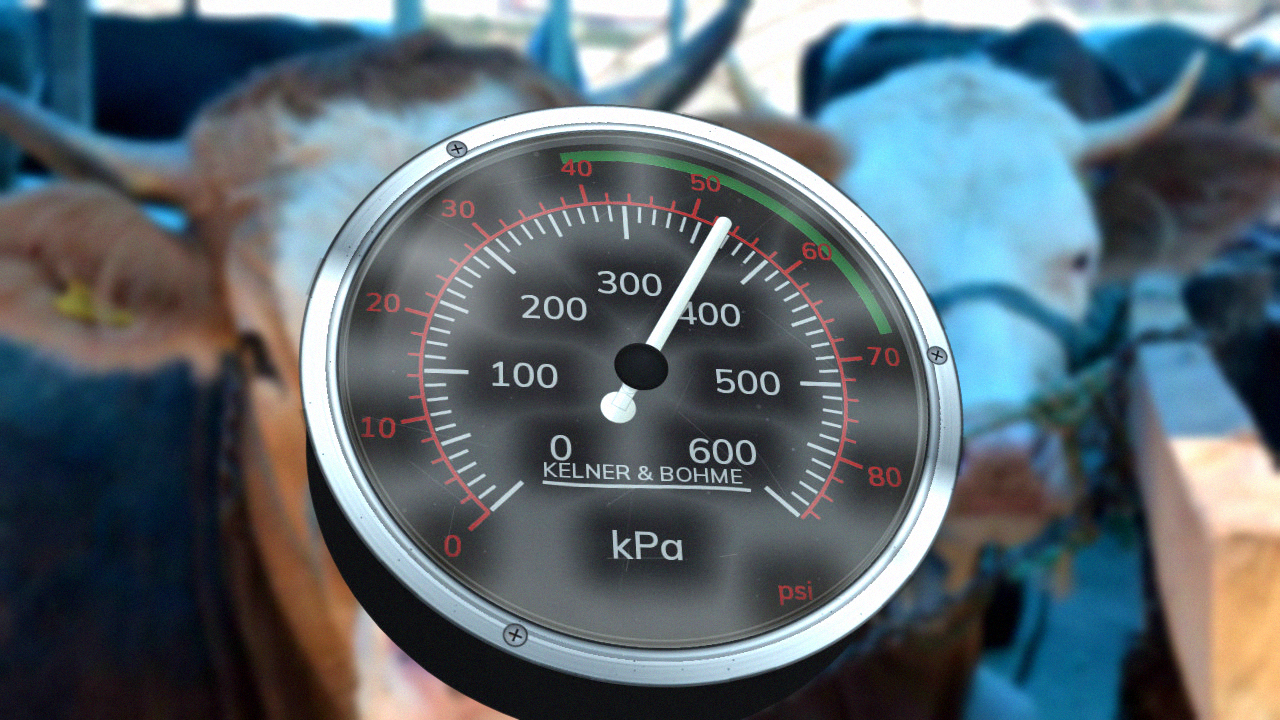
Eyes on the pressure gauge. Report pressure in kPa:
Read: 365 kPa
